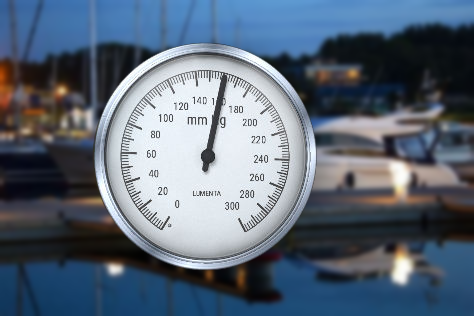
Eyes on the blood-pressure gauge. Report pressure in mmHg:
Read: 160 mmHg
